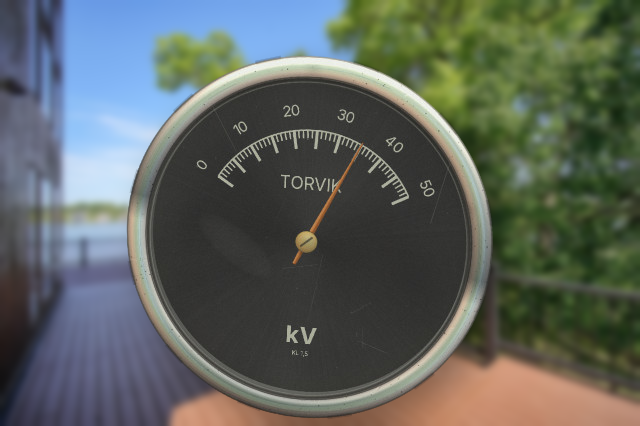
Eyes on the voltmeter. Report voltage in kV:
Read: 35 kV
